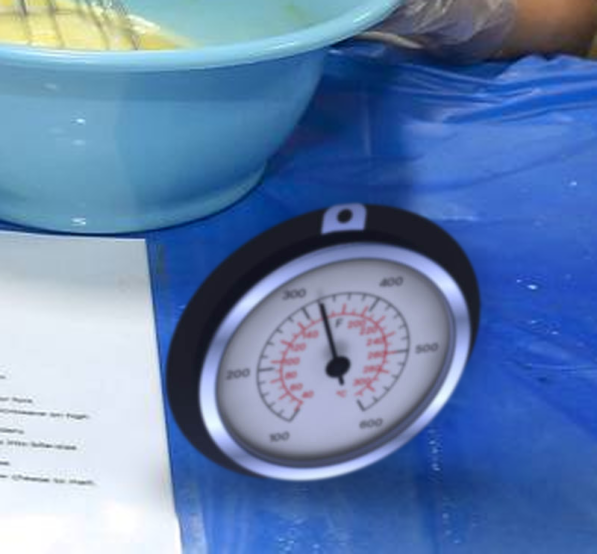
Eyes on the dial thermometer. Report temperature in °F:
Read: 320 °F
